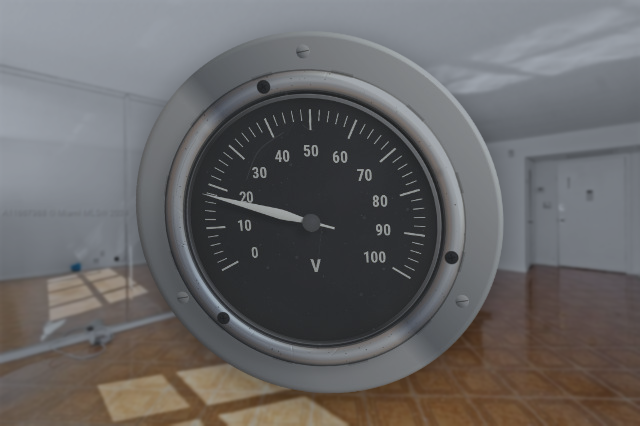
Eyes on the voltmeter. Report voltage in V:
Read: 18 V
